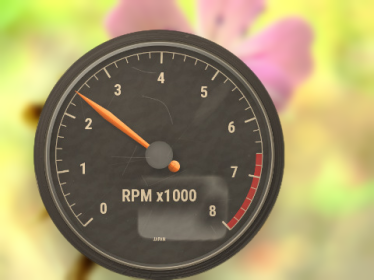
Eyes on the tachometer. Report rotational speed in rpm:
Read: 2400 rpm
